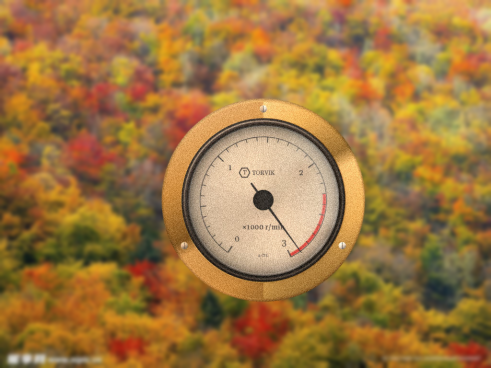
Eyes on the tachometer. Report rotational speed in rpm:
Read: 2900 rpm
